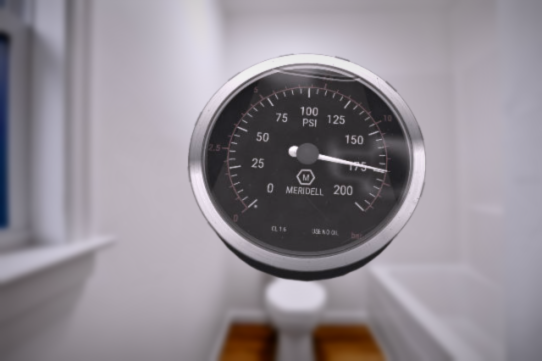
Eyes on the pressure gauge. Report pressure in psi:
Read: 175 psi
